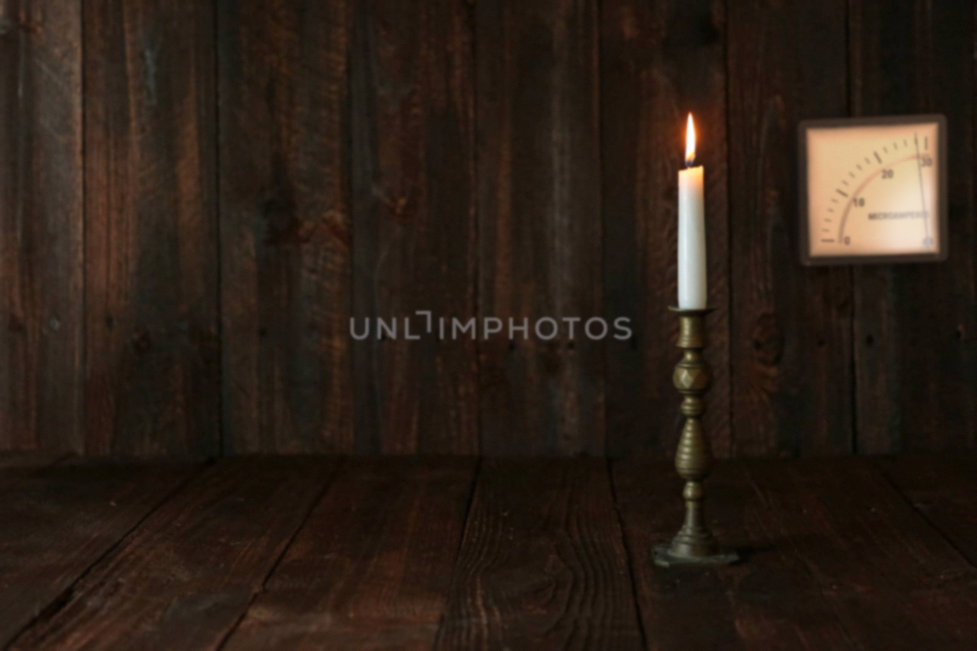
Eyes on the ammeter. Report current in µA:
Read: 28 µA
